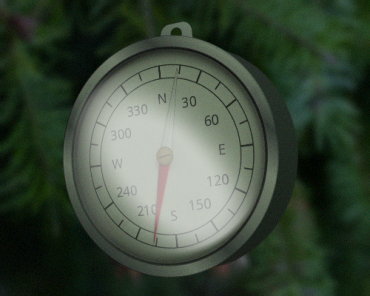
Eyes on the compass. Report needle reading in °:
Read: 195 °
